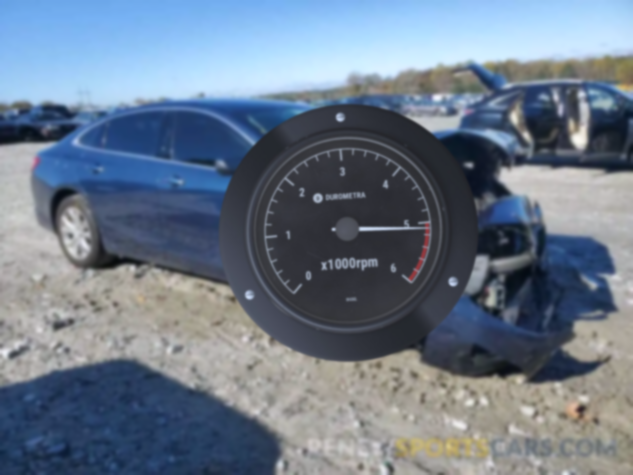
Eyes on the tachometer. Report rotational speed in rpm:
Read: 5100 rpm
